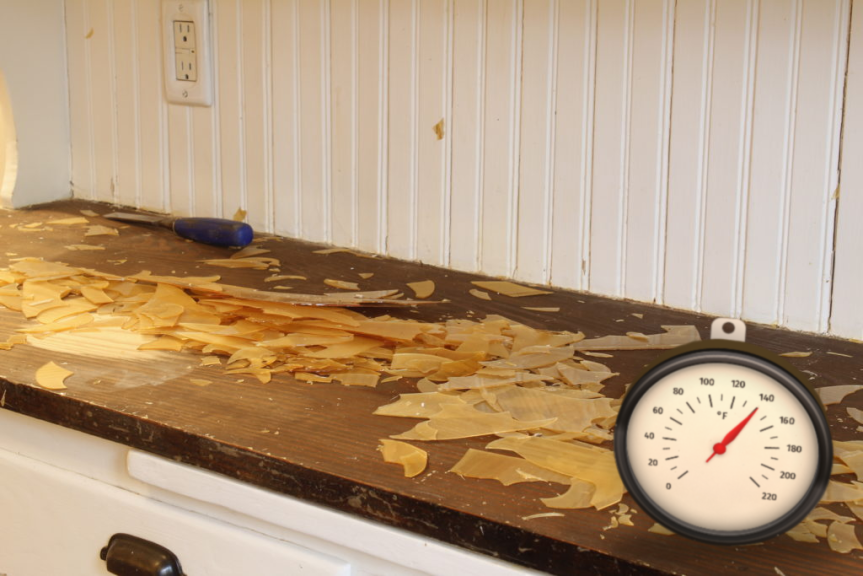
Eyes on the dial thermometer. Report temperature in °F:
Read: 140 °F
